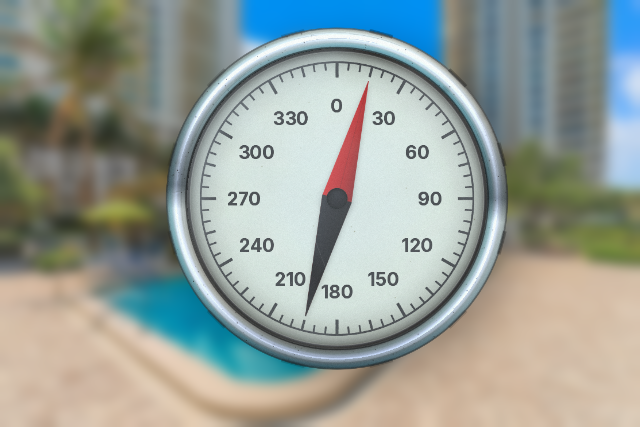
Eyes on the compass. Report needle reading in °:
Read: 15 °
